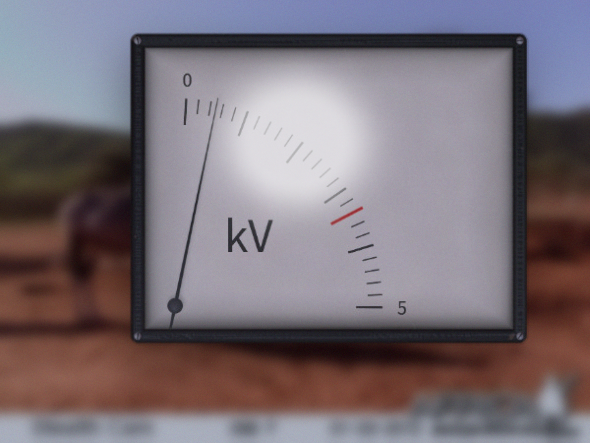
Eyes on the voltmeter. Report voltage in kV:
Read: 0.5 kV
